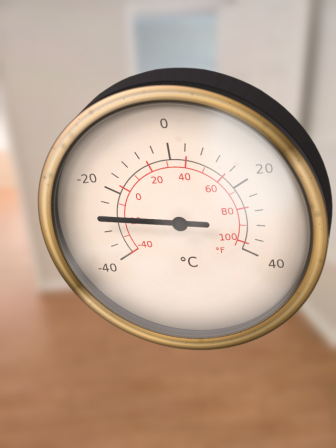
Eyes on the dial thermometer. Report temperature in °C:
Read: -28 °C
